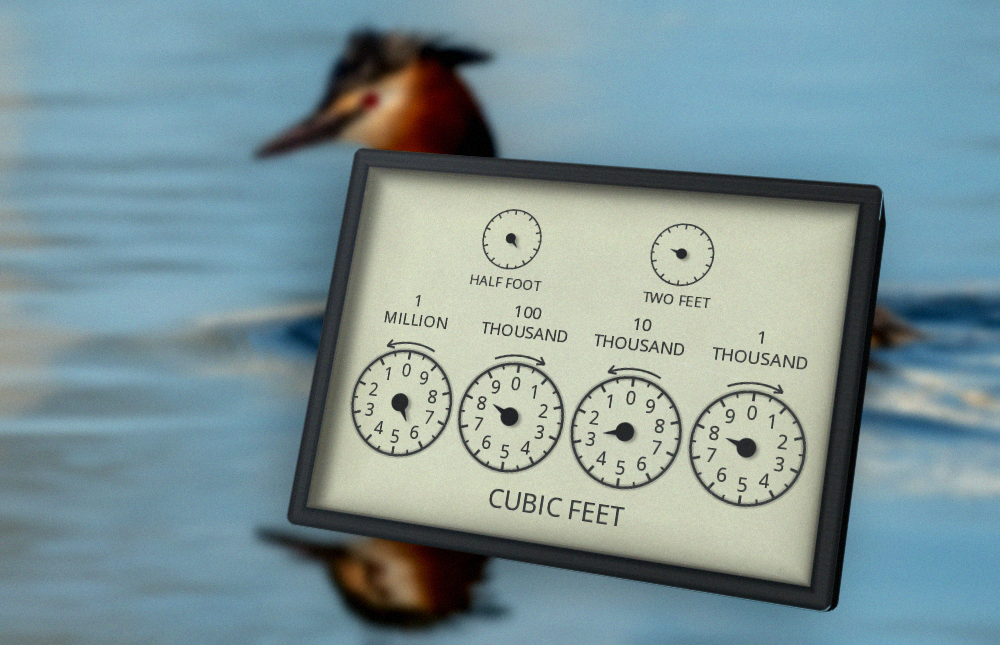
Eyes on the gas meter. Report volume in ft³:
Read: 582800 ft³
